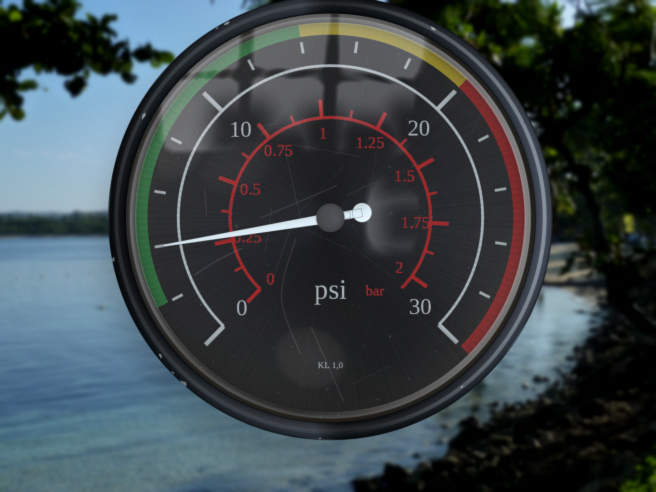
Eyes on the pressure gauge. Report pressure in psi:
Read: 4 psi
